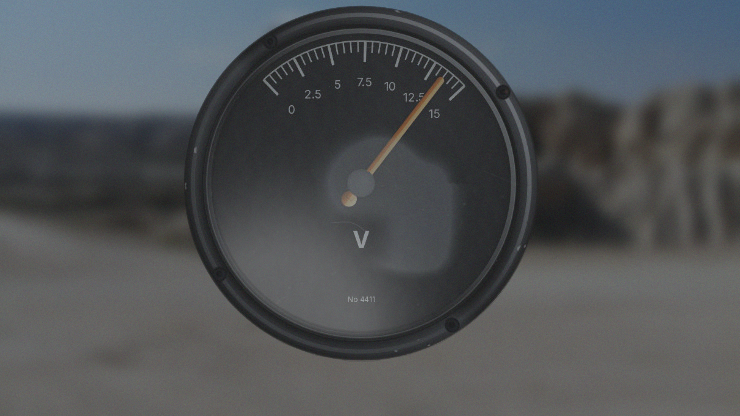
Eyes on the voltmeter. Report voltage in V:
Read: 13.5 V
